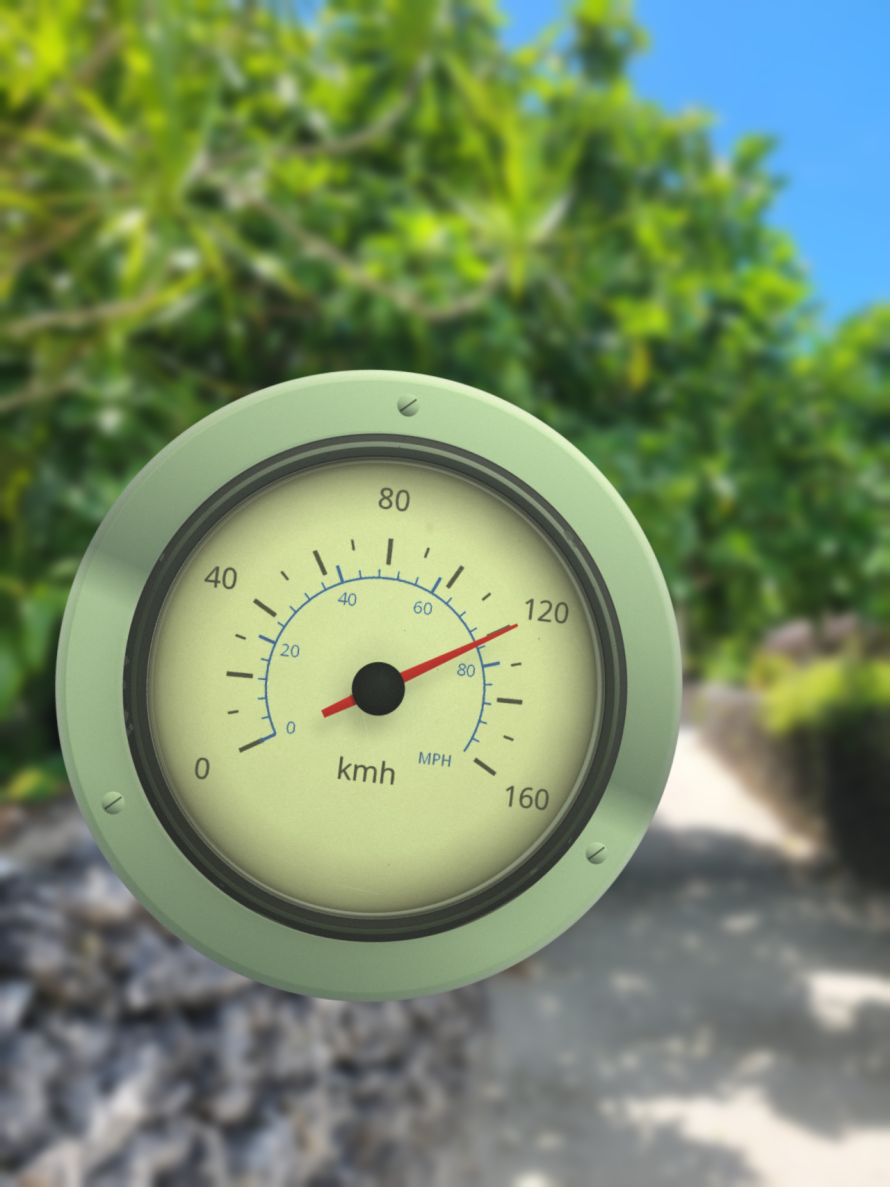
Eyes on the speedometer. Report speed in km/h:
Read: 120 km/h
